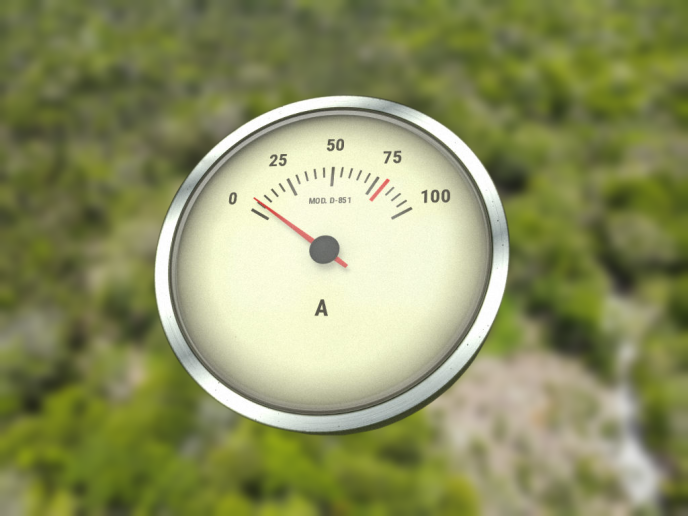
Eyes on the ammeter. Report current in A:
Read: 5 A
